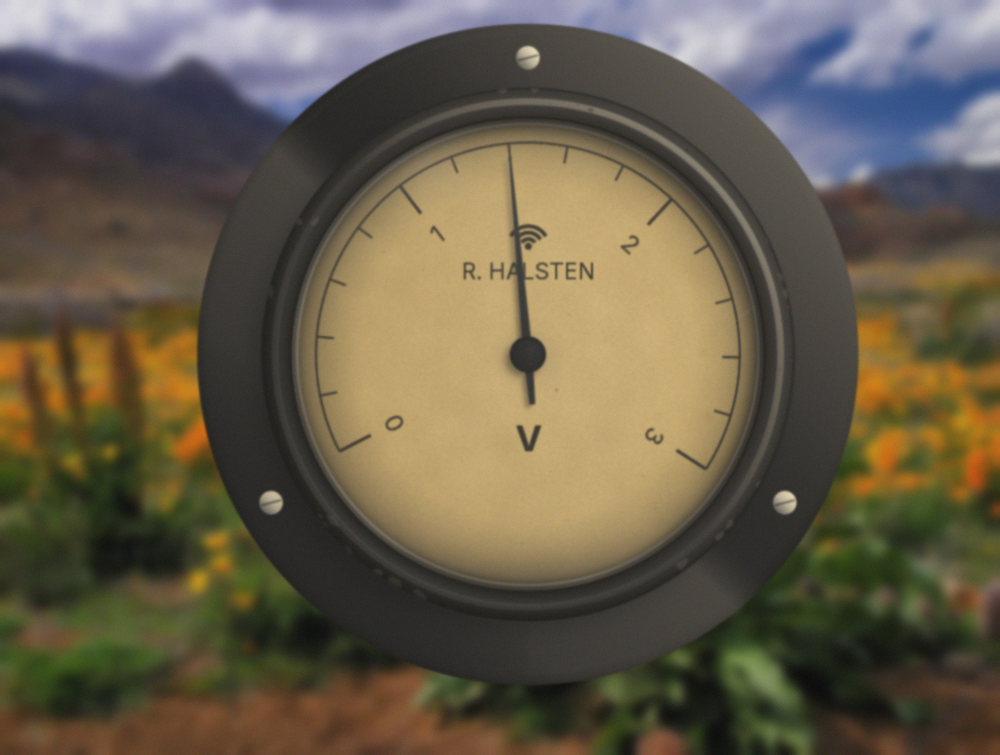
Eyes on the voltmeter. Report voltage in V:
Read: 1.4 V
